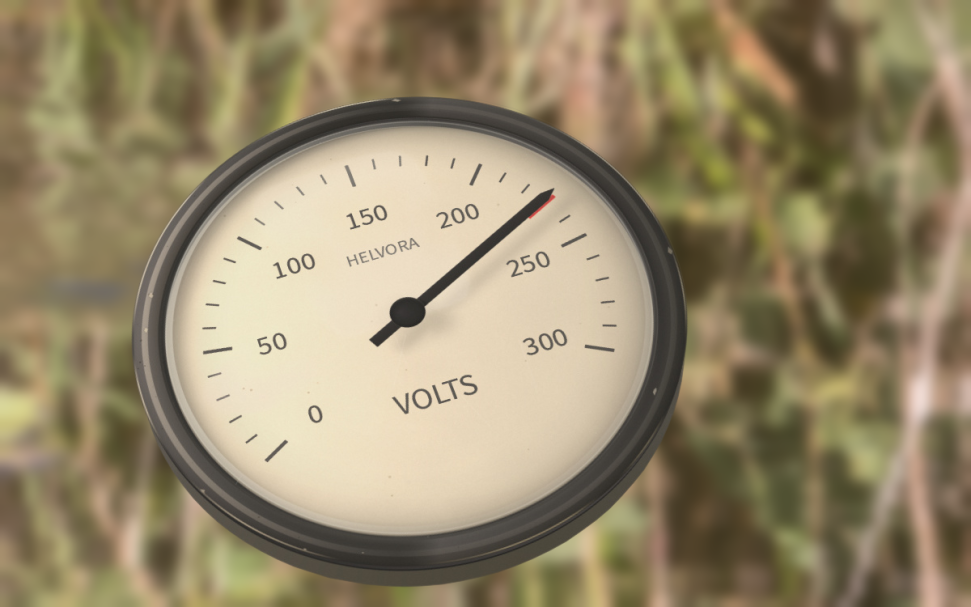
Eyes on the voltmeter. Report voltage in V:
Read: 230 V
